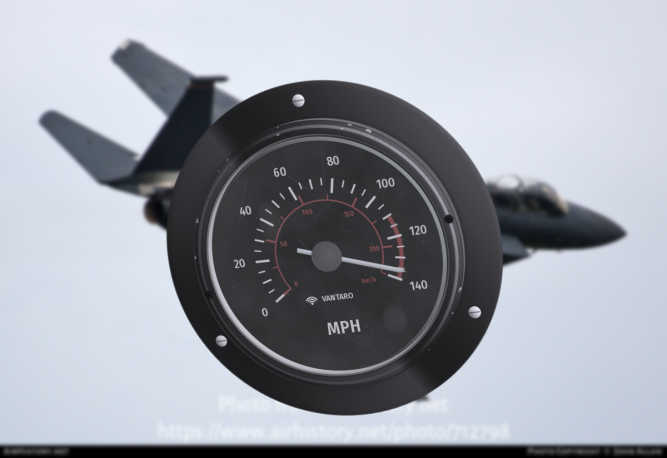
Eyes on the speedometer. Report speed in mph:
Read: 135 mph
